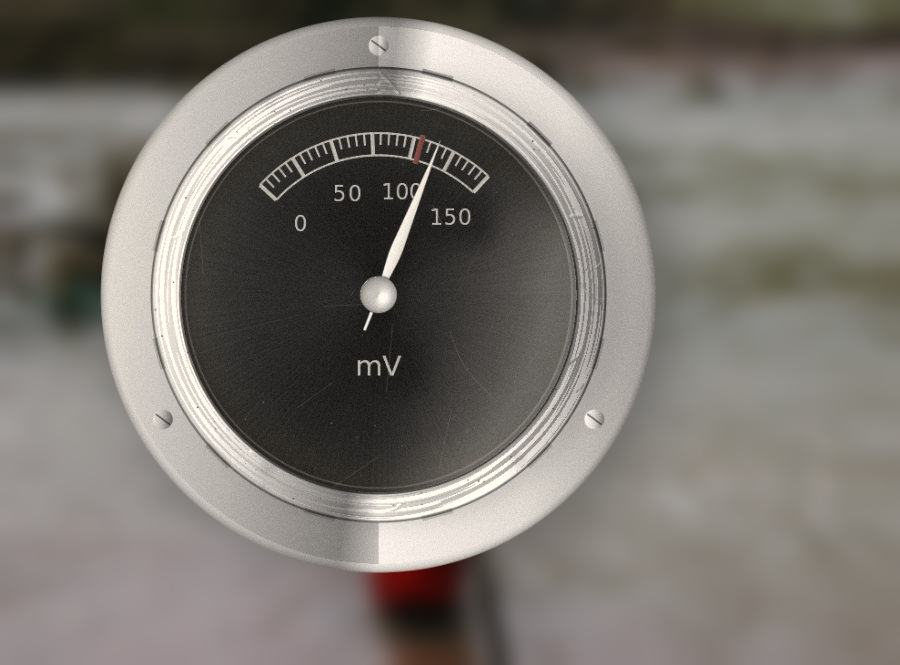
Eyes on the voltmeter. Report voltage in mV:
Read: 115 mV
